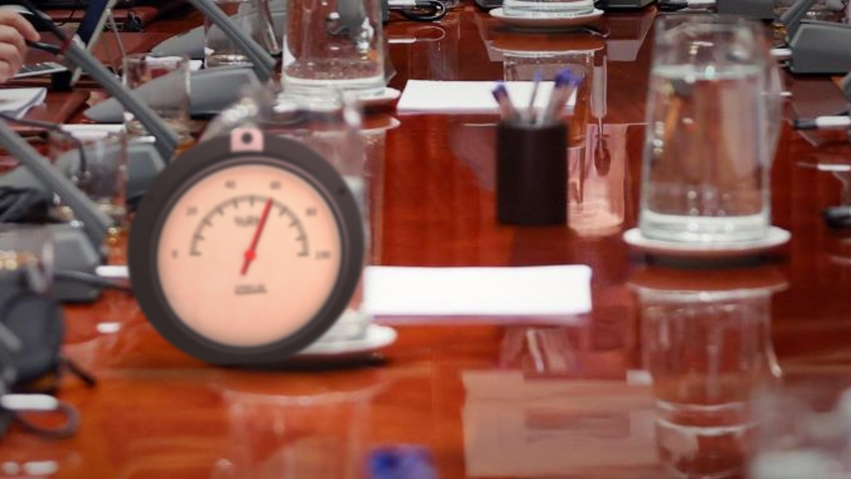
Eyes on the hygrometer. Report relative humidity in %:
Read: 60 %
